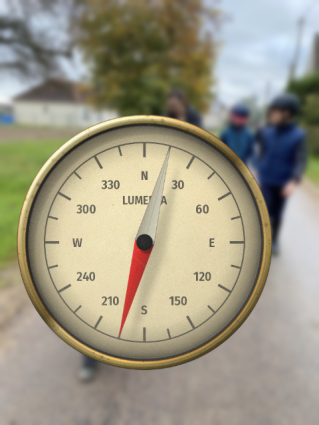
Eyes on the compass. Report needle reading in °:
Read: 195 °
